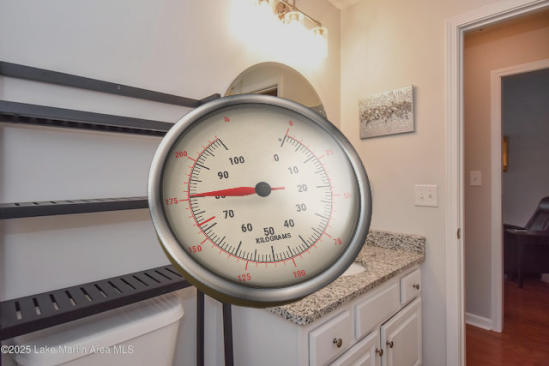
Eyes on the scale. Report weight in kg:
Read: 80 kg
